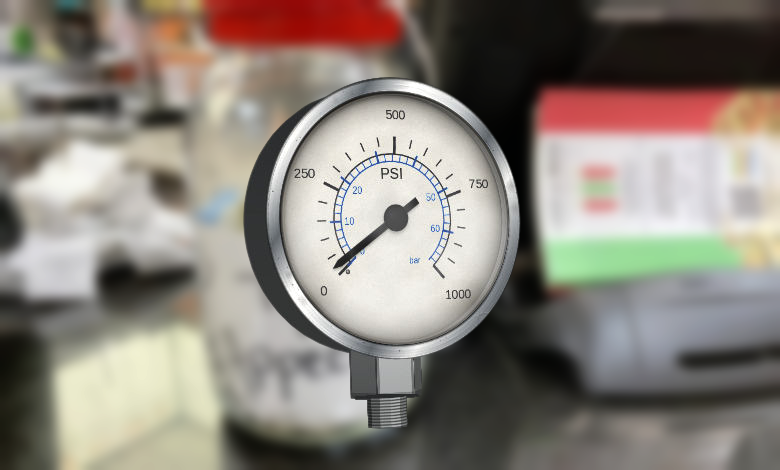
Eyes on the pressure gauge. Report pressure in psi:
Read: 25 psi
